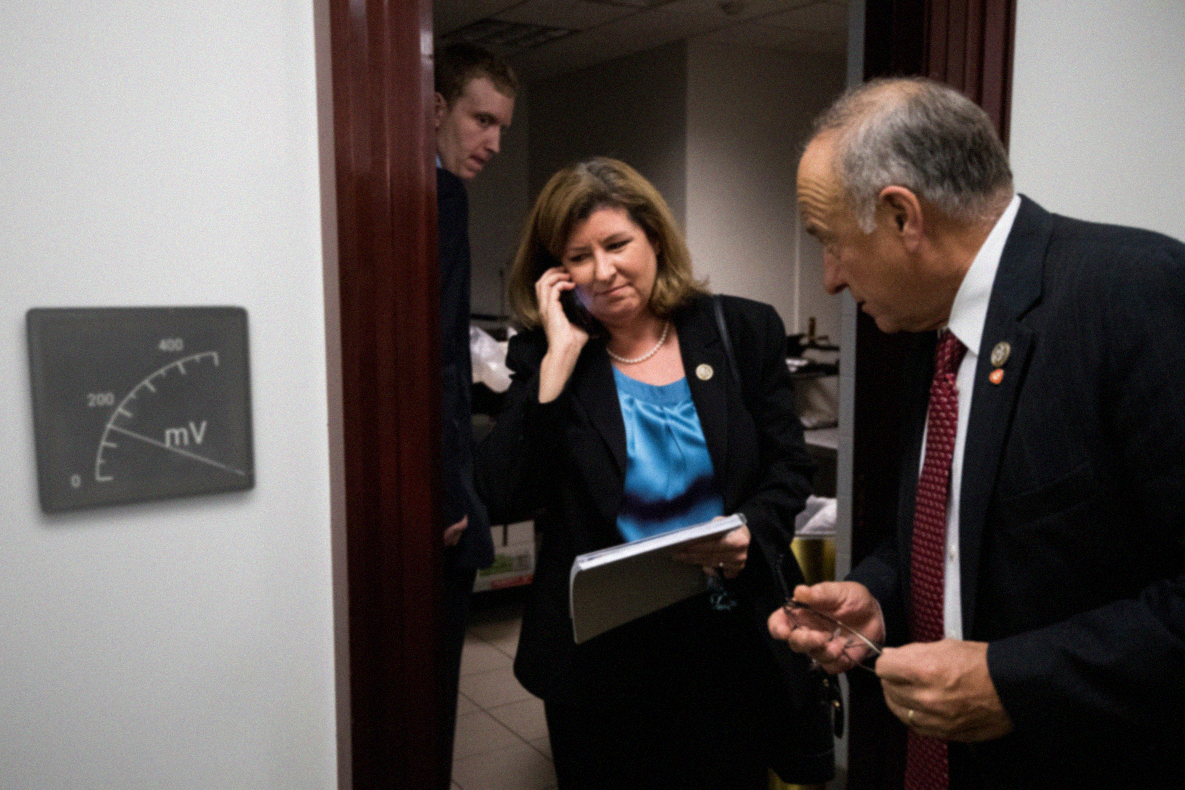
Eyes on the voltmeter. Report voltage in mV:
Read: 150 mV
